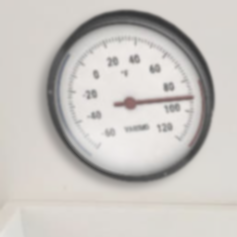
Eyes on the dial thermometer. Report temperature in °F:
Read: 90 °F
